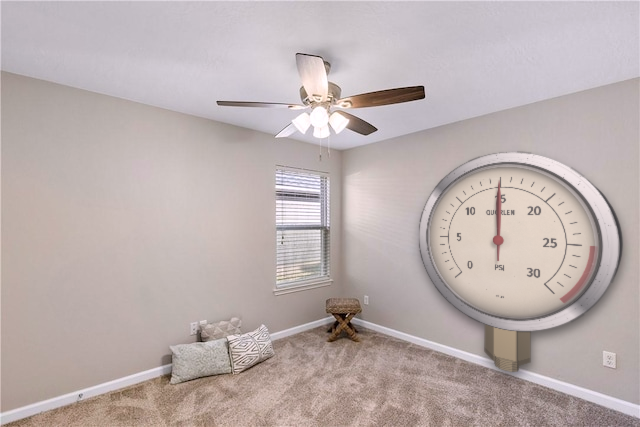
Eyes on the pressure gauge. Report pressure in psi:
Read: 15 psi
